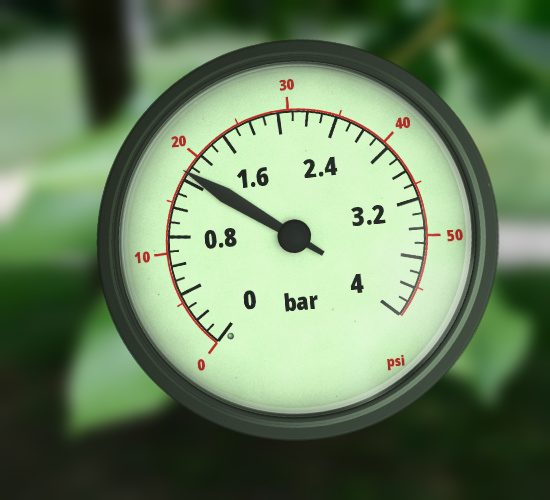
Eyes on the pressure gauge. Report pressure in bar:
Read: 1.25 bar
